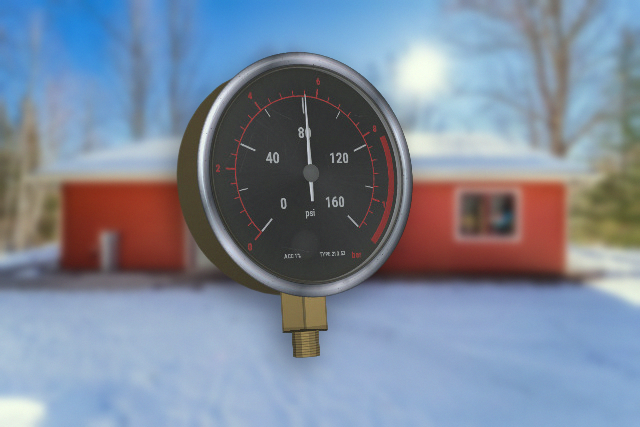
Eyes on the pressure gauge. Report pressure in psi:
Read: 80 psi
